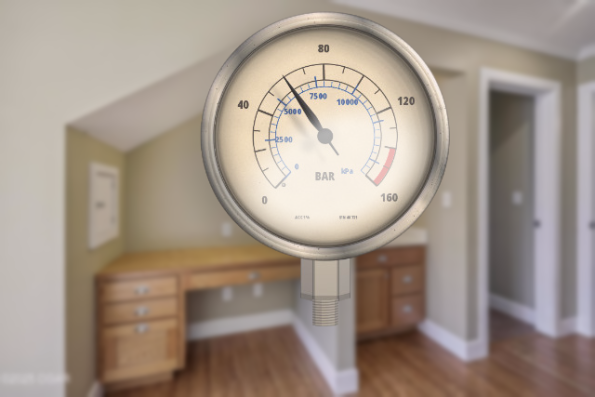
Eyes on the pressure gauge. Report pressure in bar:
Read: 60 bar
